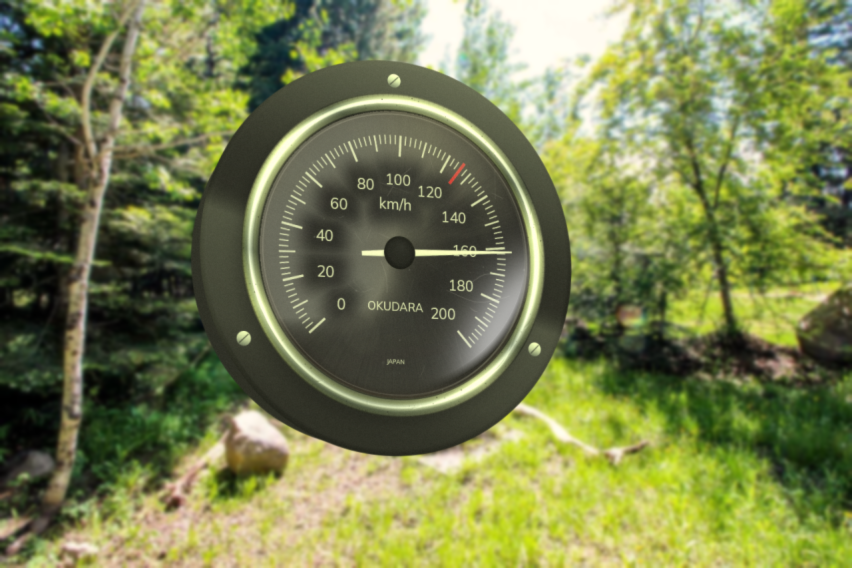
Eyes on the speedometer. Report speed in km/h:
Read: 162 km/h
